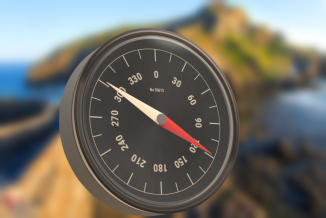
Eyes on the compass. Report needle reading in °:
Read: 120 °
